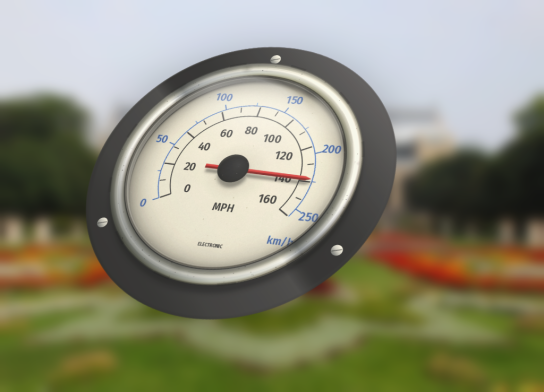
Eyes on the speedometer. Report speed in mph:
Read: 140 mph
